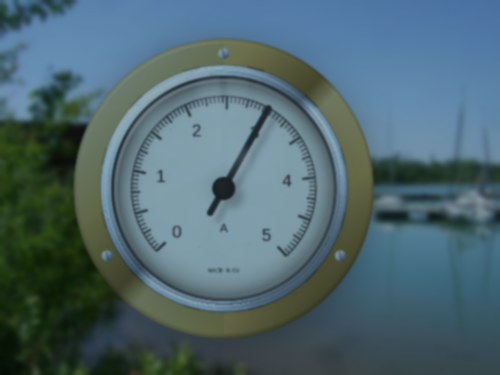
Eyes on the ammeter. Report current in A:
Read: 3 A
